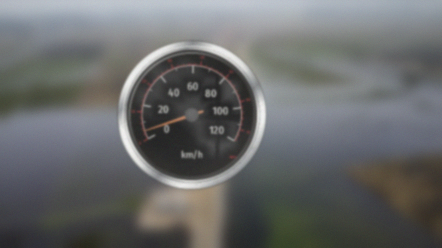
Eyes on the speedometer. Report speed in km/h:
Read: 5 km/h
